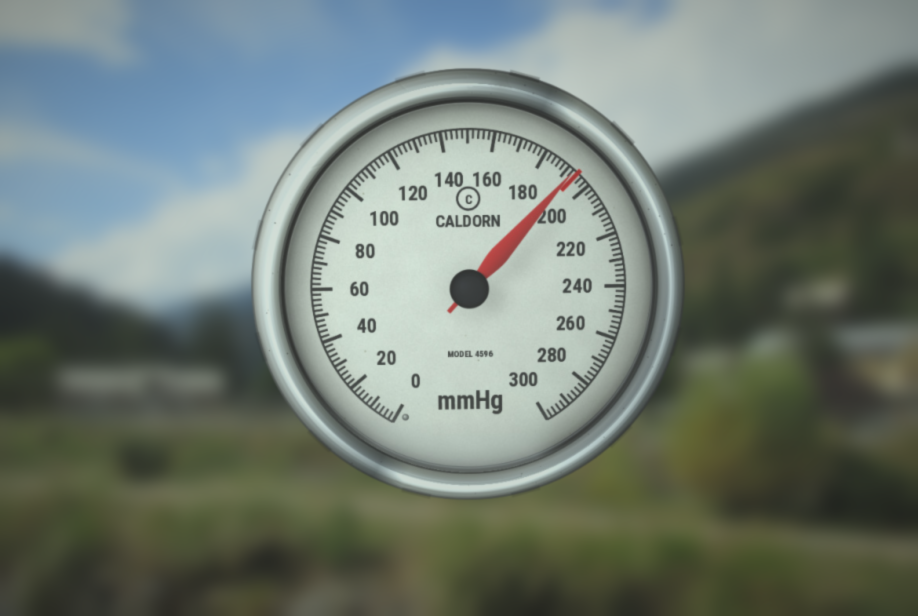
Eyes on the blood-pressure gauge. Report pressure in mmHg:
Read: 192 mmHg
